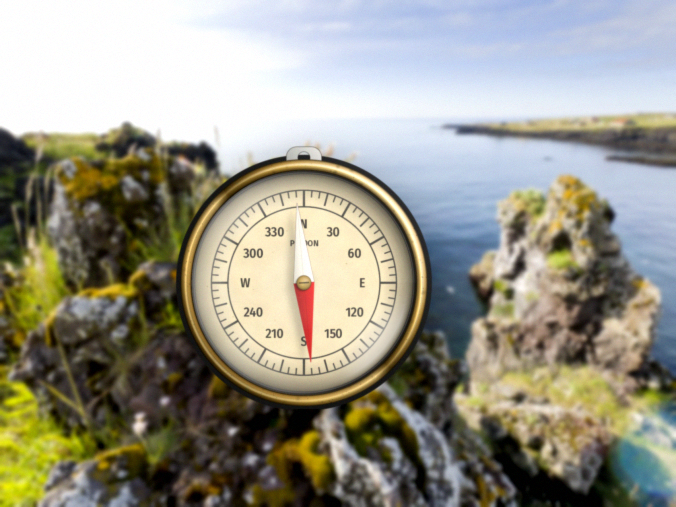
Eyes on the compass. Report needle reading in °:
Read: 175 °
